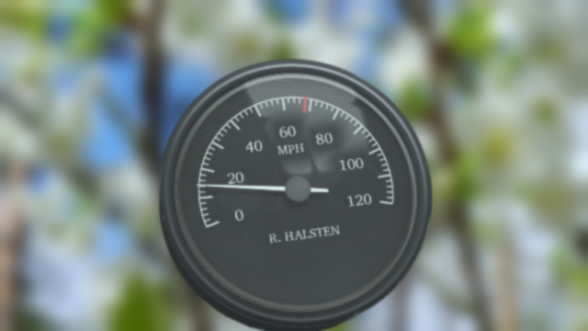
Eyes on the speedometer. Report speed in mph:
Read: 14 mph
